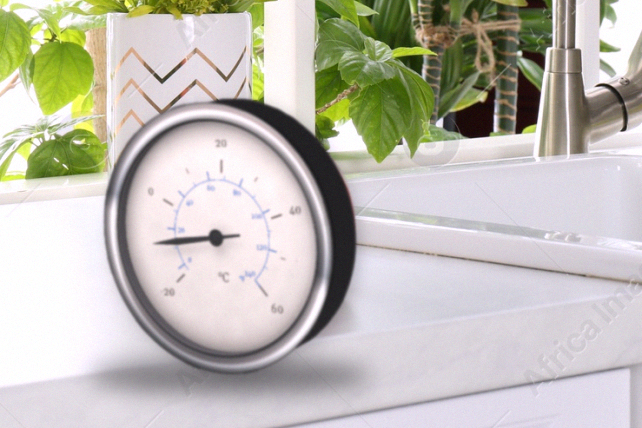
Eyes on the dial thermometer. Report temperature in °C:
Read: -10 °C
